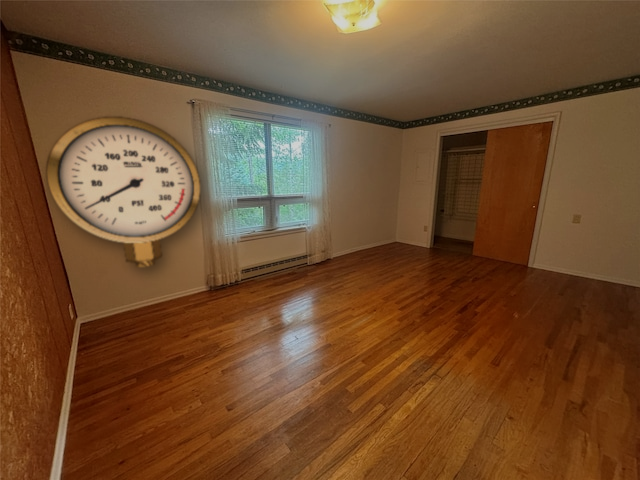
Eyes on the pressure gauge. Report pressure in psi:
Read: 40 psi
